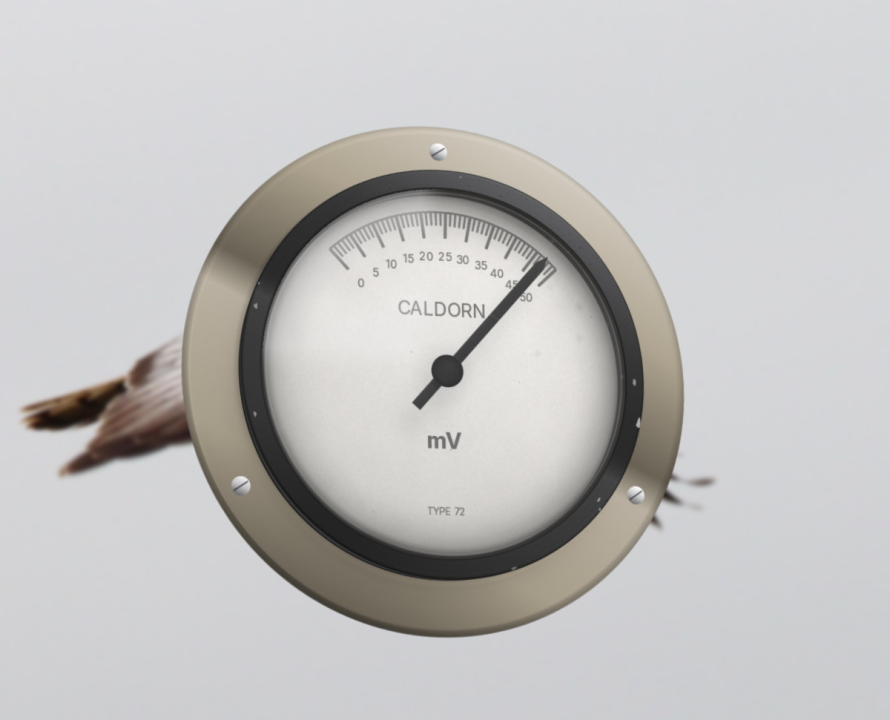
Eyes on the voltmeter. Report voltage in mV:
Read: 47 mV
